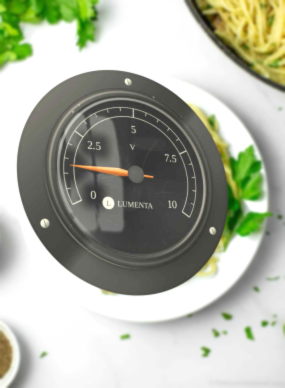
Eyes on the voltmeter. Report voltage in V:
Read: 1.25 V
